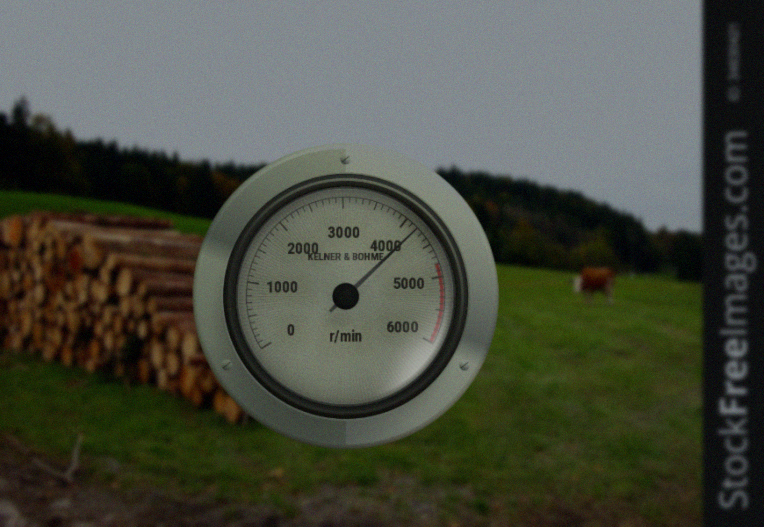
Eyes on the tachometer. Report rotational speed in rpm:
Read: 4200 rpm
